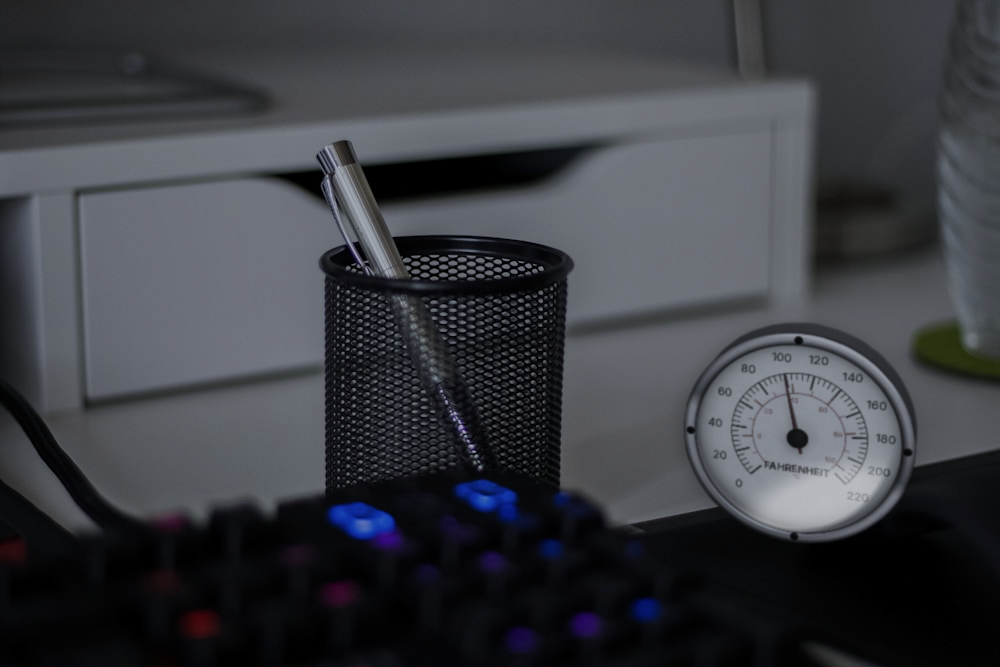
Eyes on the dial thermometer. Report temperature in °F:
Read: 100 °F
